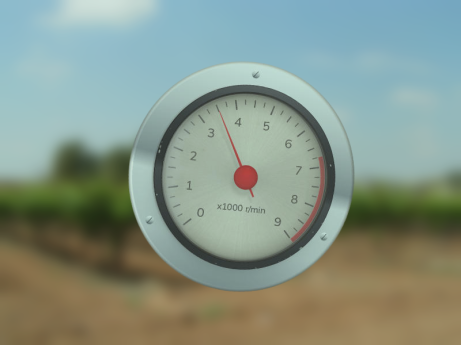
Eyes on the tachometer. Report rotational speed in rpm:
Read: 3500 rpm
